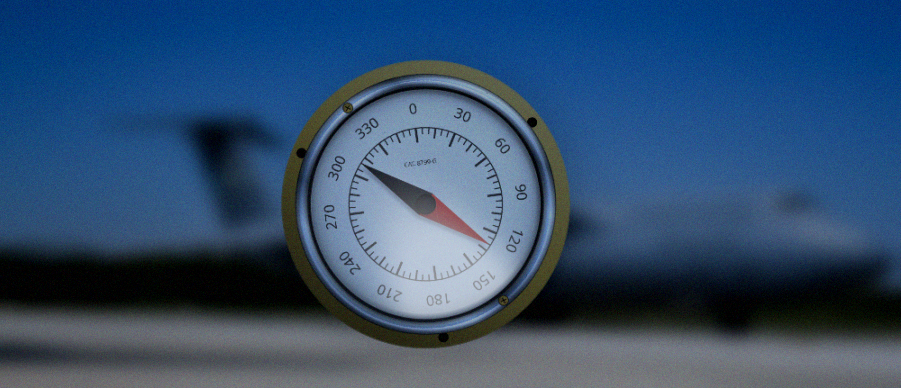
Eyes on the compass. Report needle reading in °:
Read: 130 °
